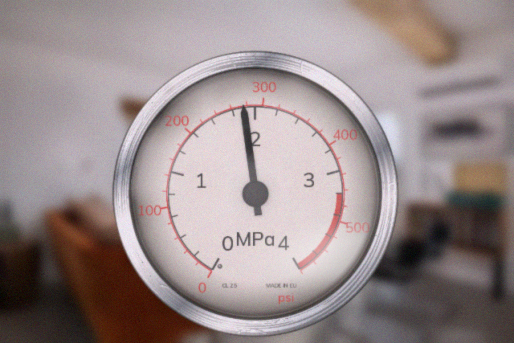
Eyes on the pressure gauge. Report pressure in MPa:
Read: 1.9 MPa
